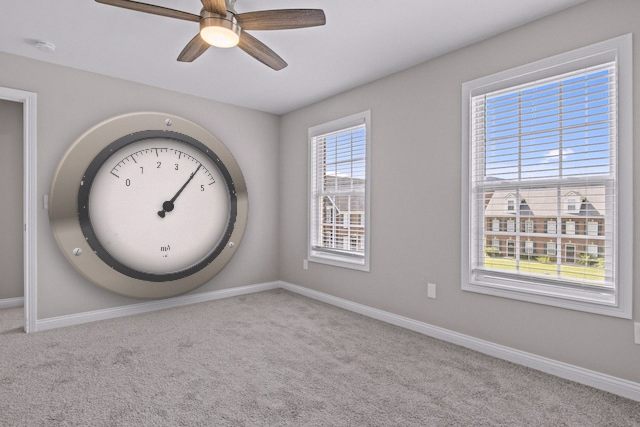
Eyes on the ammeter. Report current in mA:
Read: 4 mA
